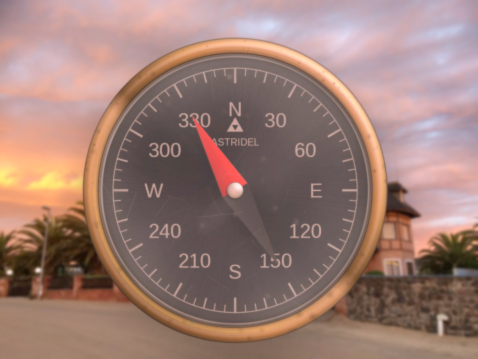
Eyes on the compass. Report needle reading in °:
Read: 330 °
